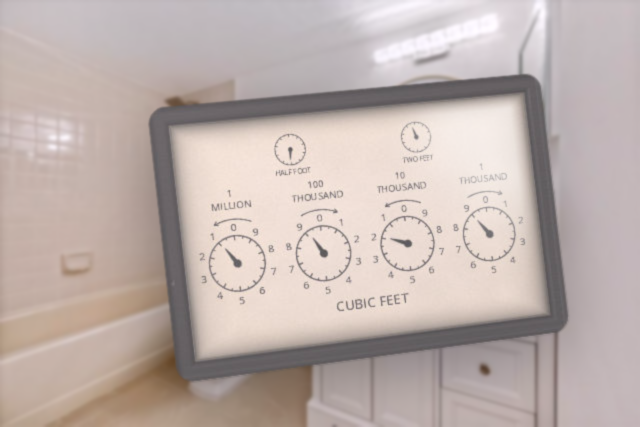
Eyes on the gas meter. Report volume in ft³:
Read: 91900 ft³
